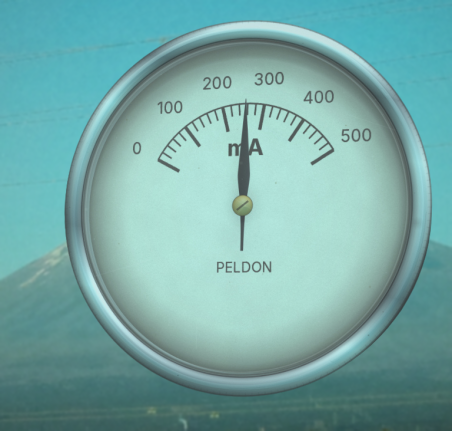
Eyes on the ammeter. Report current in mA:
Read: 260 mA
